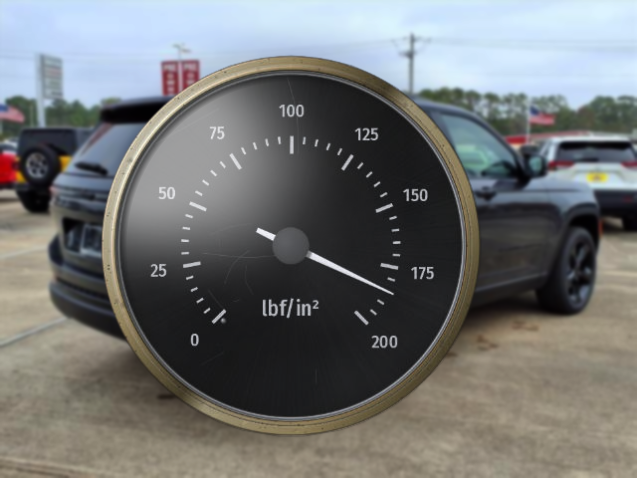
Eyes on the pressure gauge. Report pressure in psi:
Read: 185 psi
